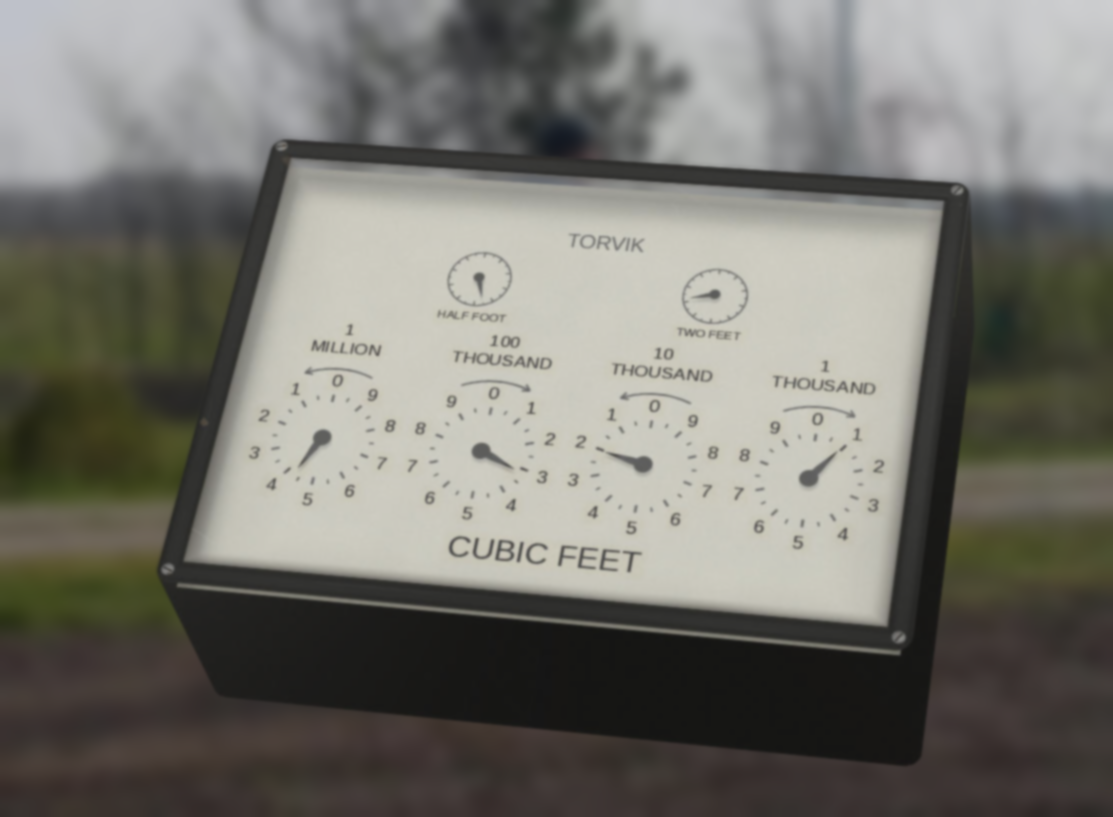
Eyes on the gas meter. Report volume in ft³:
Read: 432100 ft³
